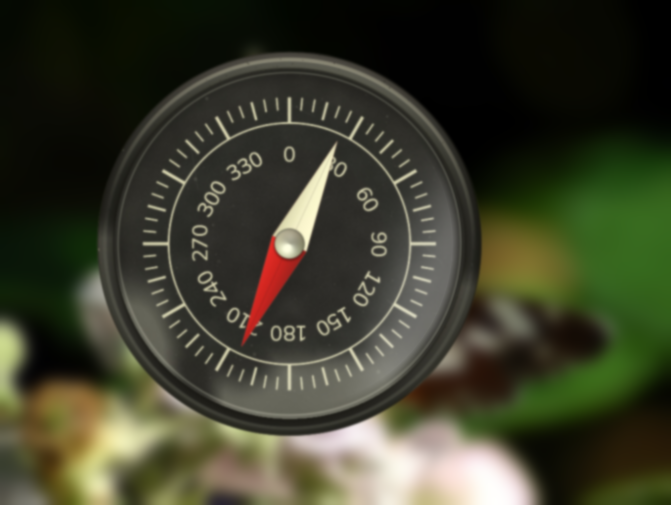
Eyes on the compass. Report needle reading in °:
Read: 205 °
